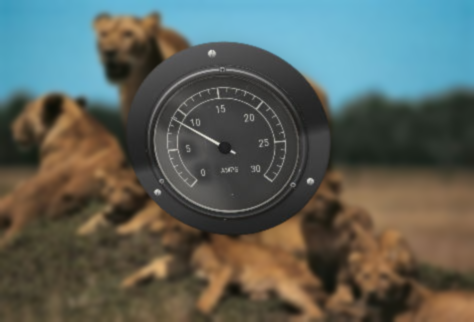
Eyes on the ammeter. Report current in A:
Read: 9 A
